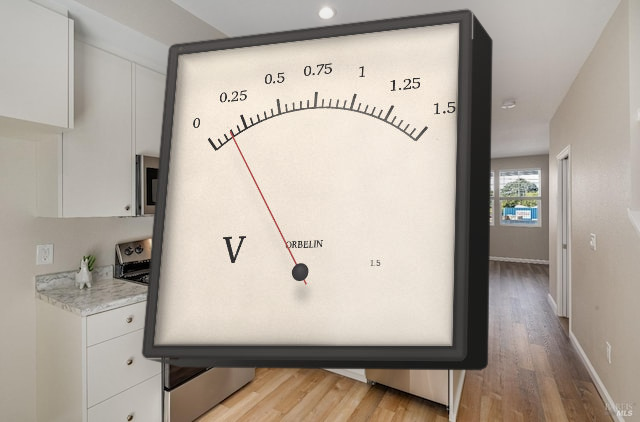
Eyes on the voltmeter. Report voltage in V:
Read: 0.15 V
